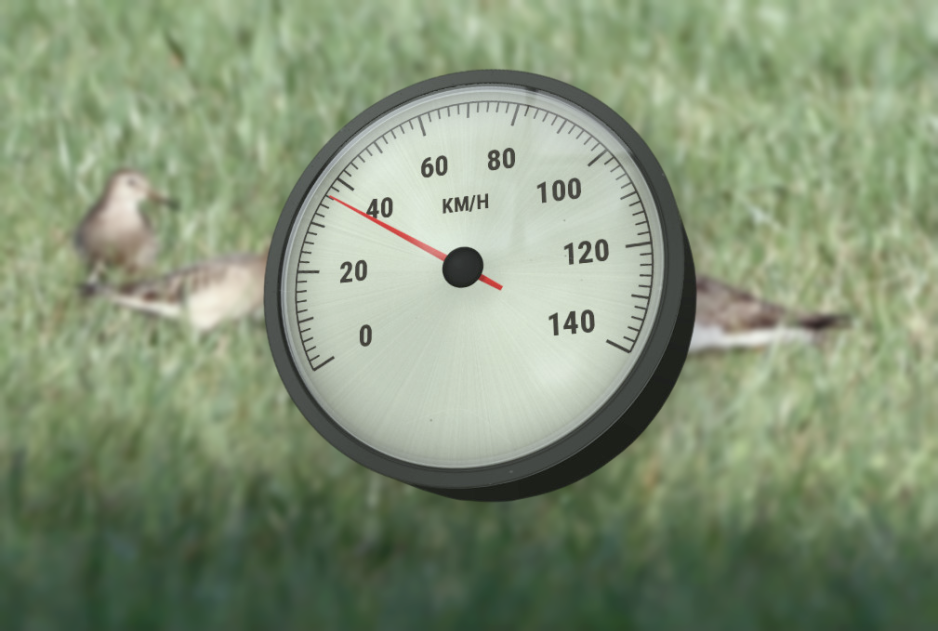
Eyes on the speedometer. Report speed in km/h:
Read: 36 km/h
